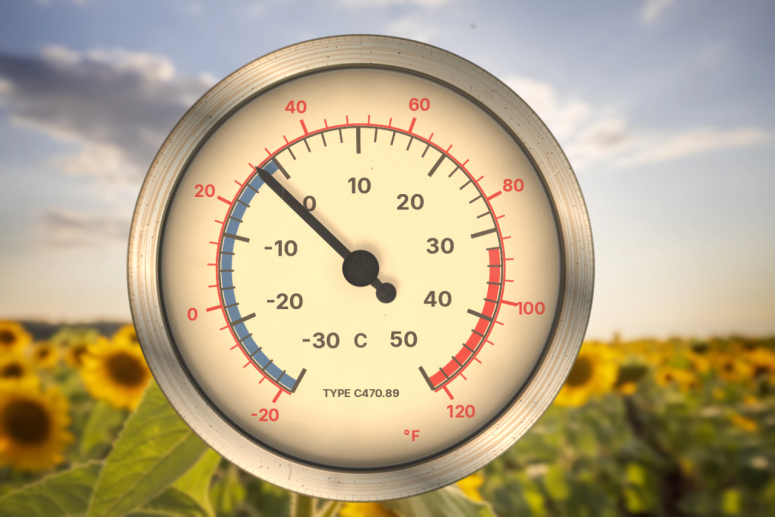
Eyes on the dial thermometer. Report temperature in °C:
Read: -2 °C
